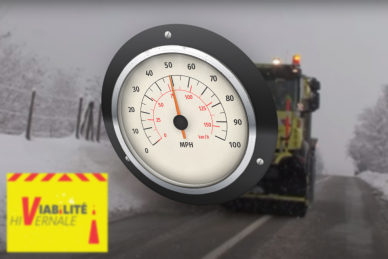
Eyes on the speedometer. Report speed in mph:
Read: 50 mph
